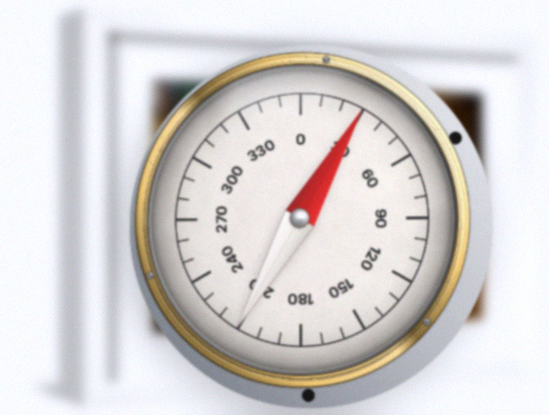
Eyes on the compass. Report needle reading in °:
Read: 30 °
